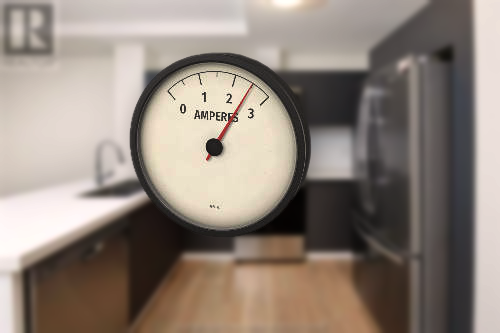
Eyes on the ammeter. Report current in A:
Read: 2.5 A
